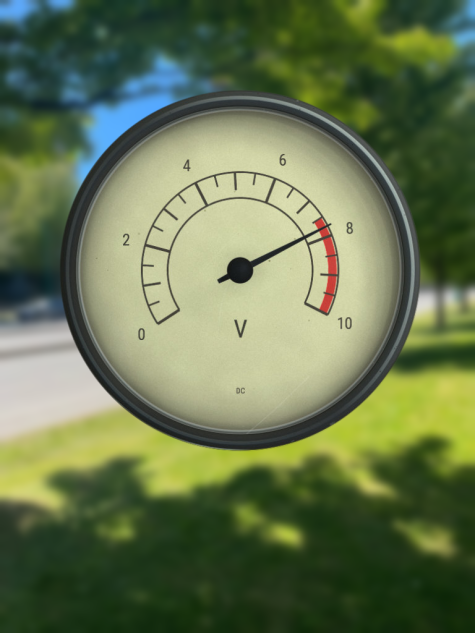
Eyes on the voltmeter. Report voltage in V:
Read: 7.75 V
